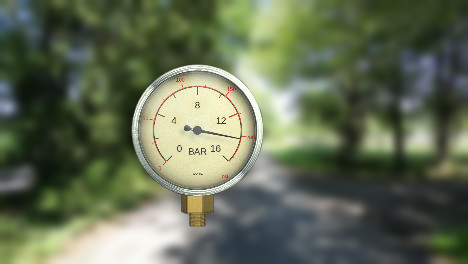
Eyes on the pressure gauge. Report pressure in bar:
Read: 14 bar
